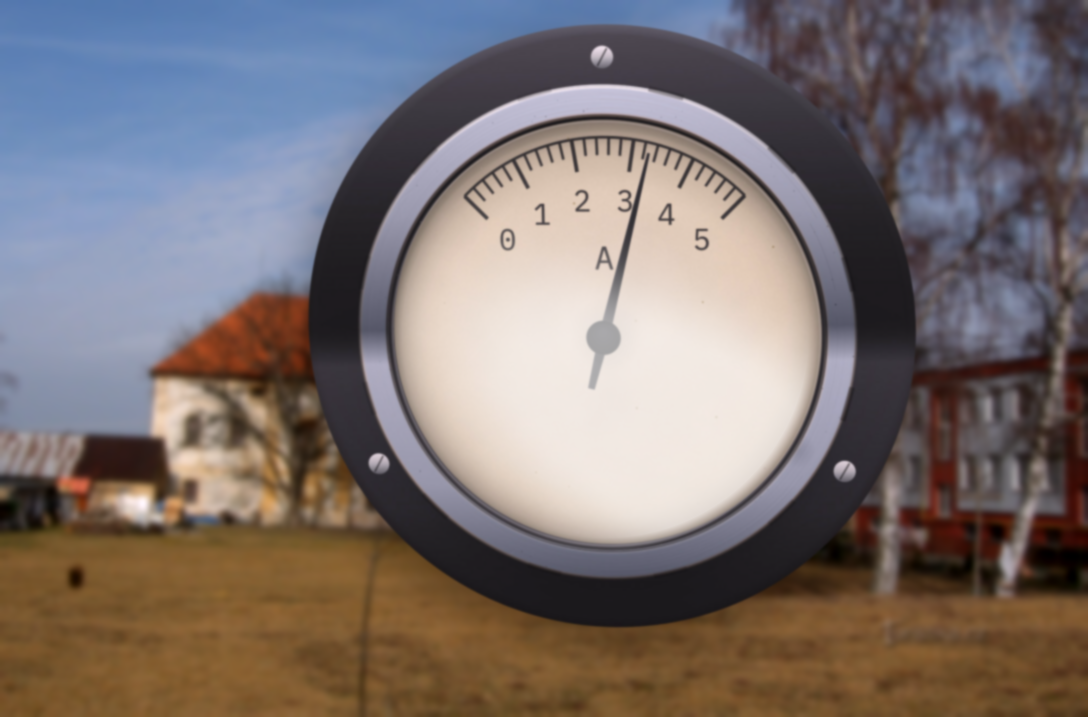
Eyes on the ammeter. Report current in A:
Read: 3.3 A
